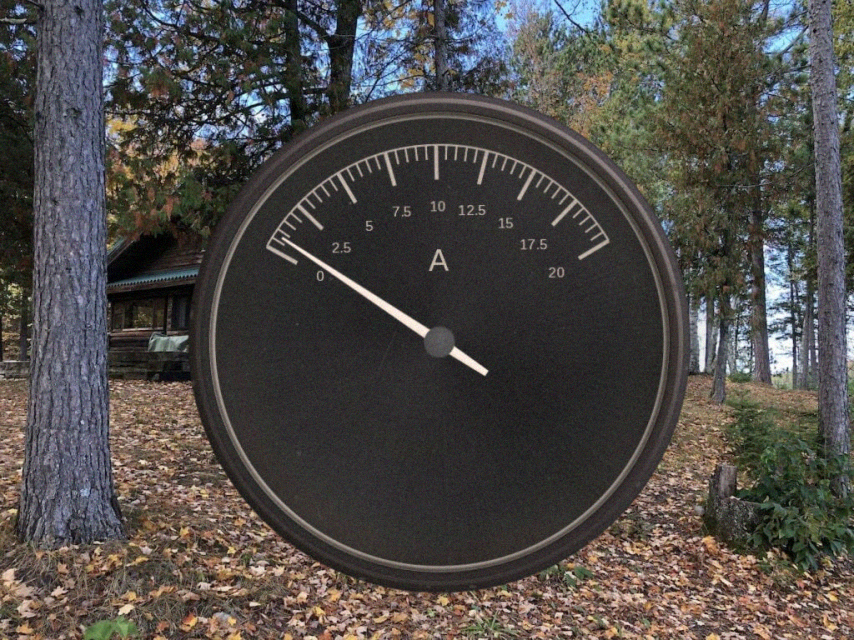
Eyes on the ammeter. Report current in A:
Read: 0.75 A
